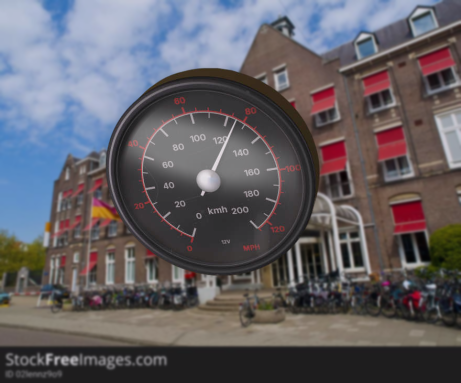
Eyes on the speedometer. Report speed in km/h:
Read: 125 km/h
